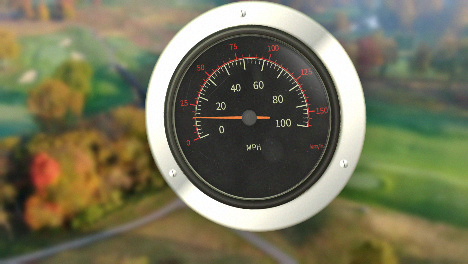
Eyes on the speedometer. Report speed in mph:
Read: 10 mph
